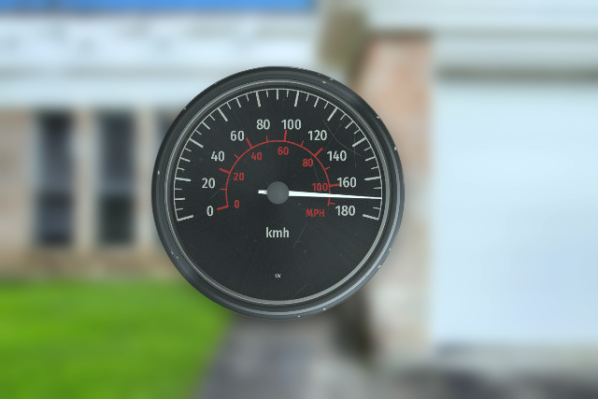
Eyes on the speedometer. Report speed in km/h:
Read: 170 km/h
